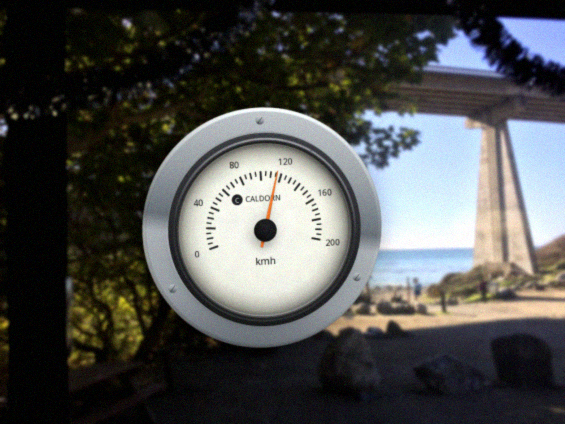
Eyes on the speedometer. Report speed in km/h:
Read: 115 km/h
